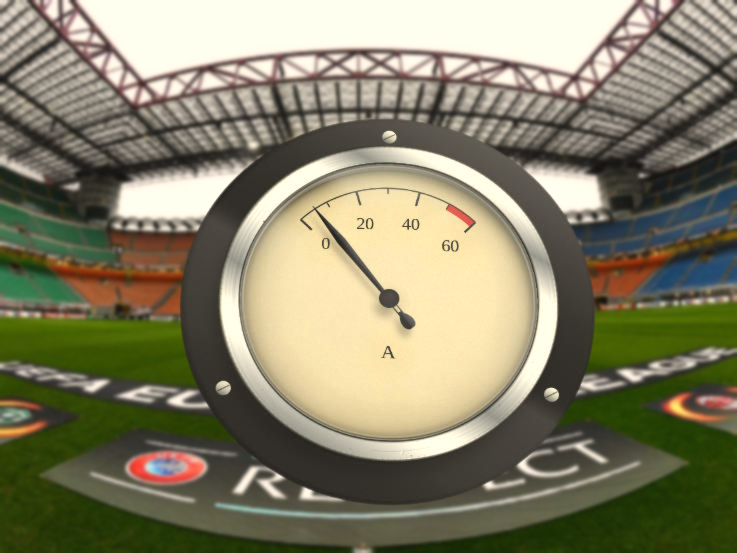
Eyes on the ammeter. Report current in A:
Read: 5 A
